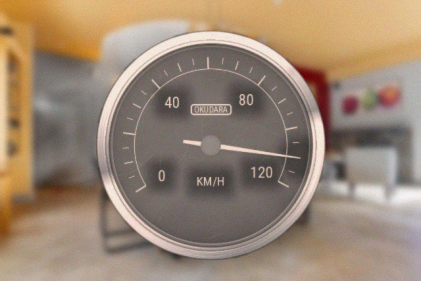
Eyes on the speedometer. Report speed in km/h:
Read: 110 km/h
